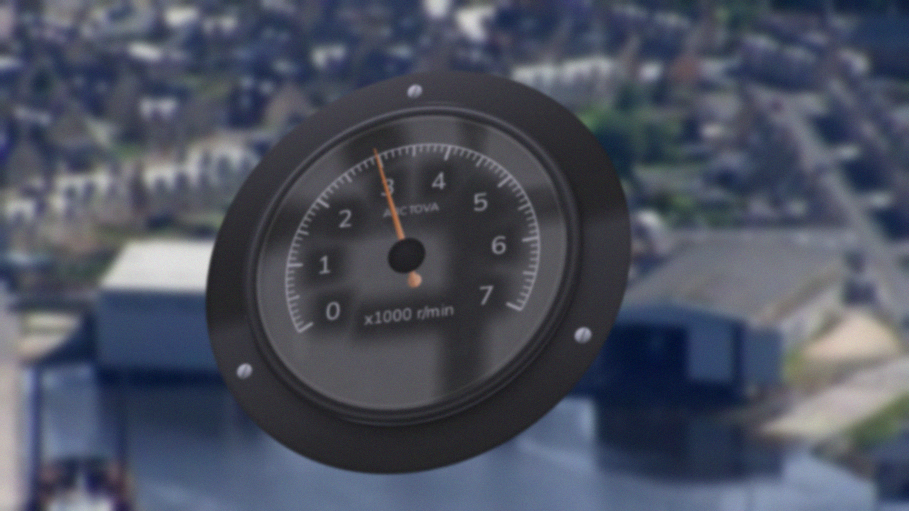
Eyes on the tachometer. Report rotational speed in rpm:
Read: 3000 rpm
